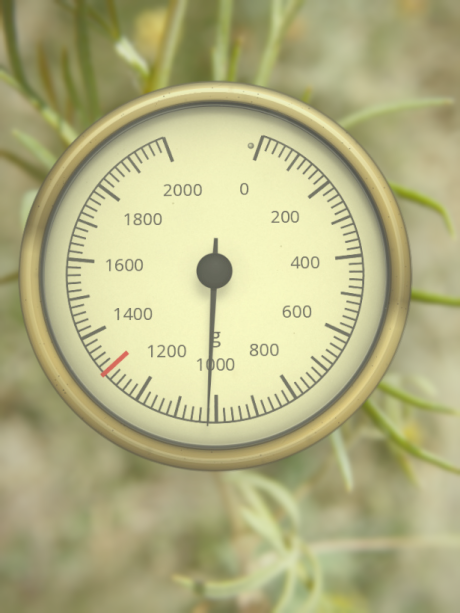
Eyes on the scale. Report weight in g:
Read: 1020 g
